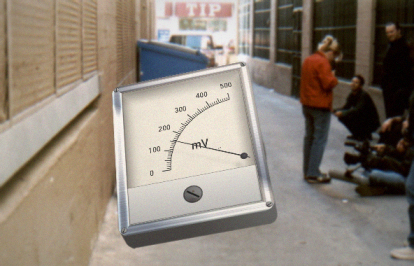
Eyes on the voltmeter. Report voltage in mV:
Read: 150 mV
